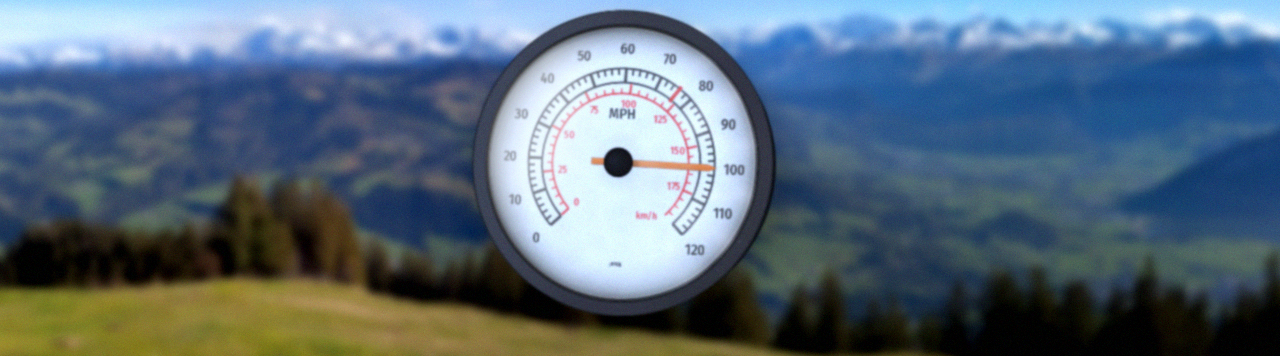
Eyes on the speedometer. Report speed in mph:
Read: 100 mph
